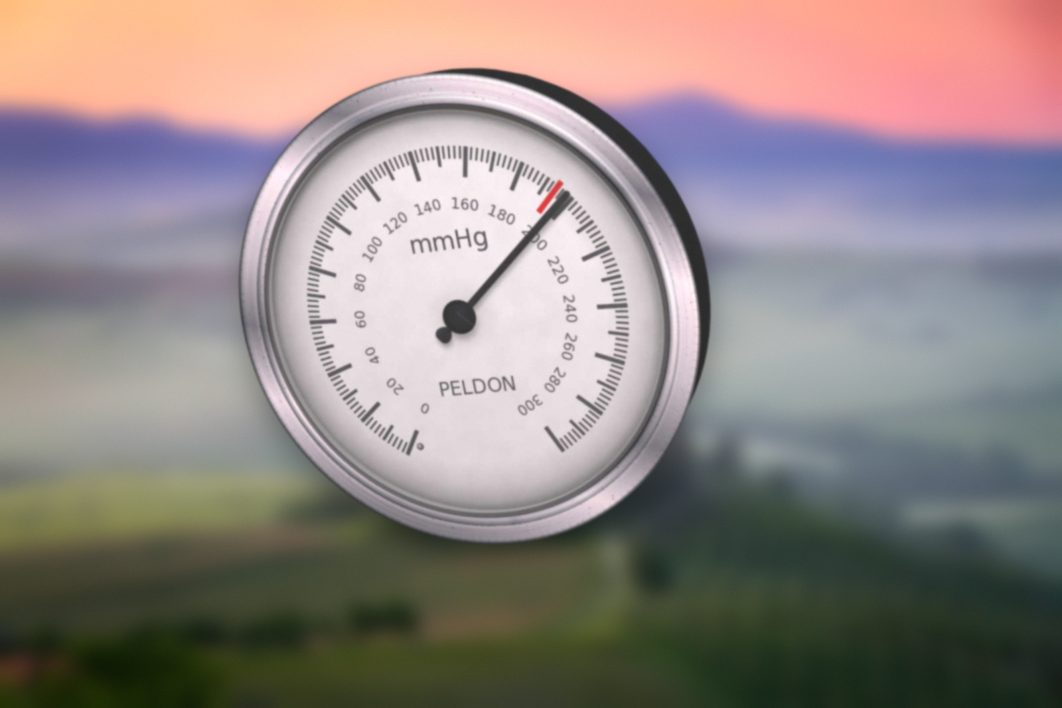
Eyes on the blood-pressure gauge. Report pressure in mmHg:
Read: 198 mmHg
